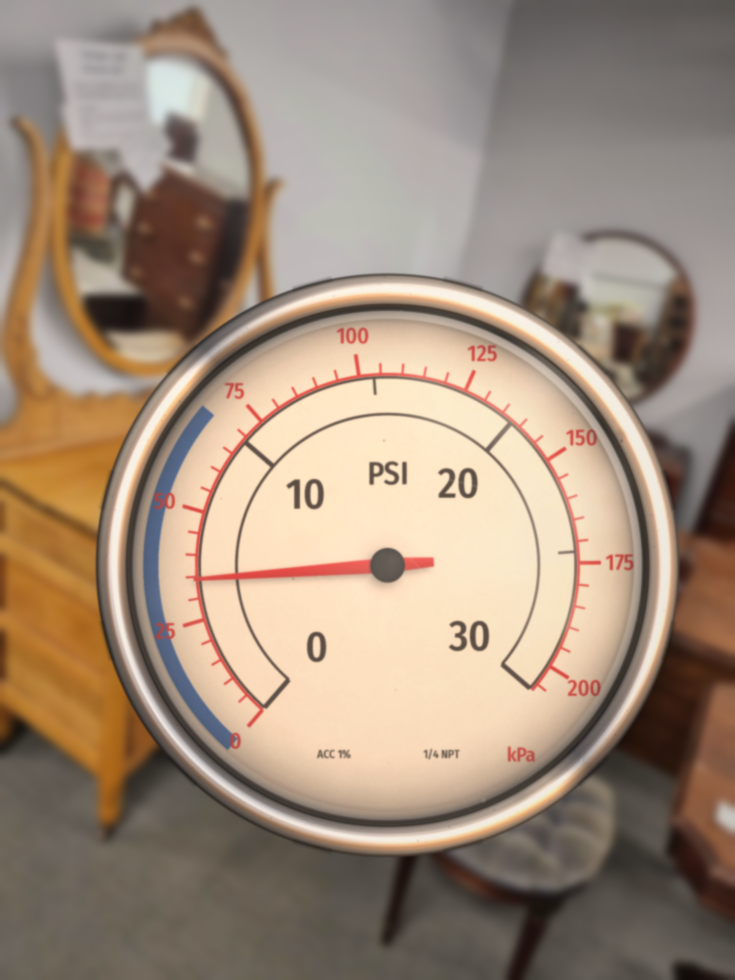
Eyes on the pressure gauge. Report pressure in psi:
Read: 5 psi
